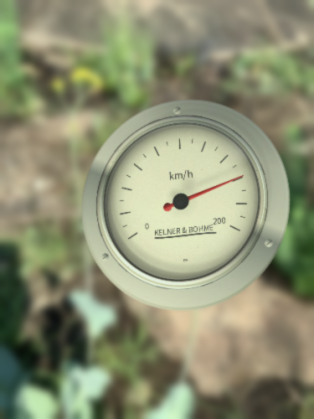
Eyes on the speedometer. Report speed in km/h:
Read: 160 km/h
